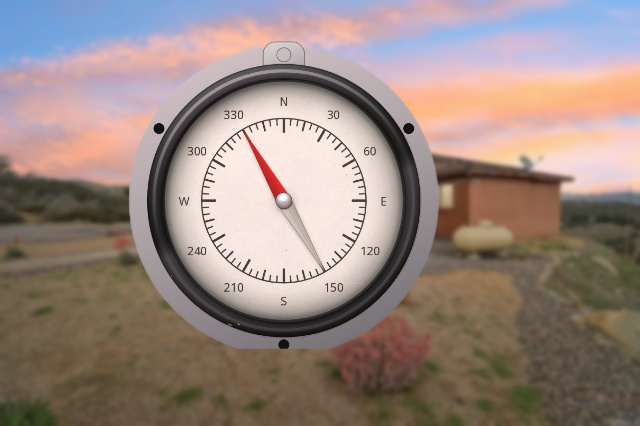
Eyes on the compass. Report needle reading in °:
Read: 330 °
